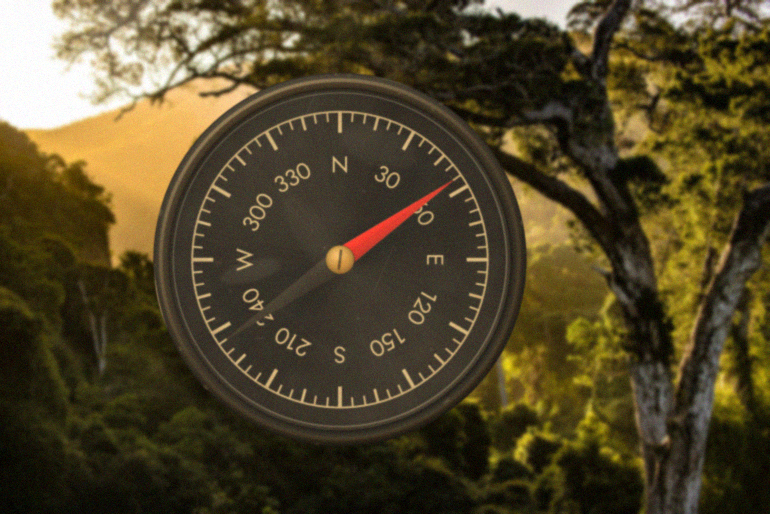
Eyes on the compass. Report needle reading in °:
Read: 55 °
